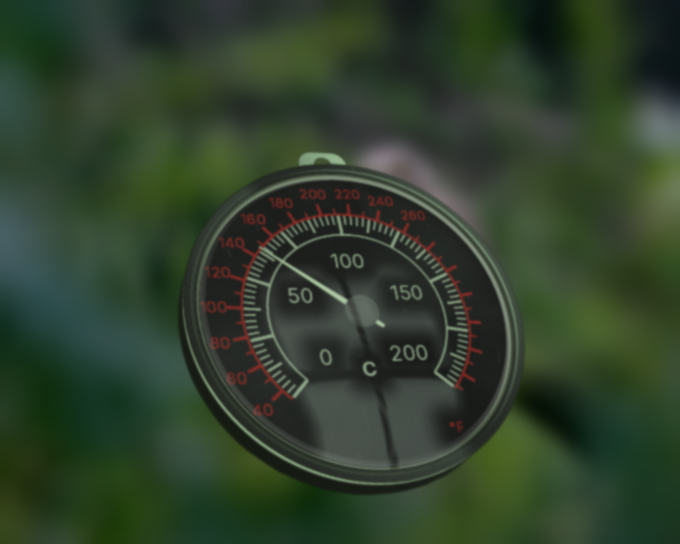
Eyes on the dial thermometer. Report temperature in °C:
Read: 62.5 °C
